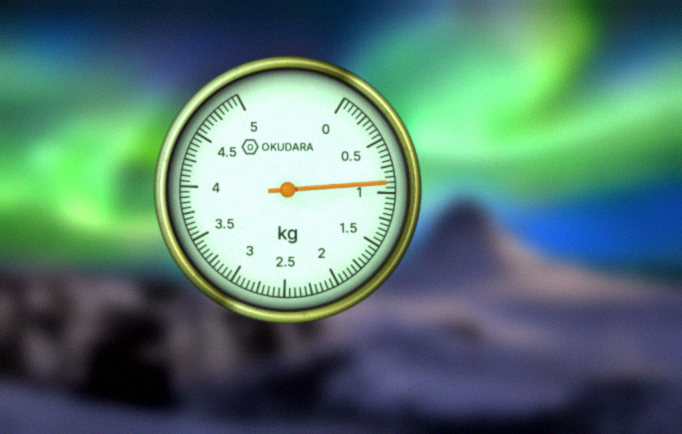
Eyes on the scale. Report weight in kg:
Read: 0.9 kg
